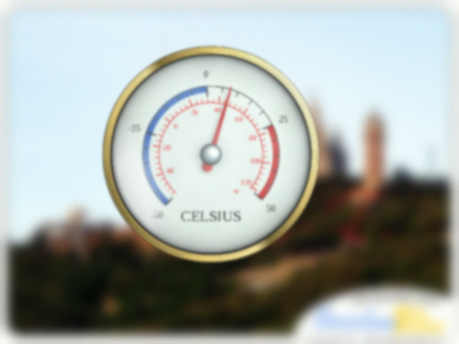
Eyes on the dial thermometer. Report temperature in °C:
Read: 7.5 °C
